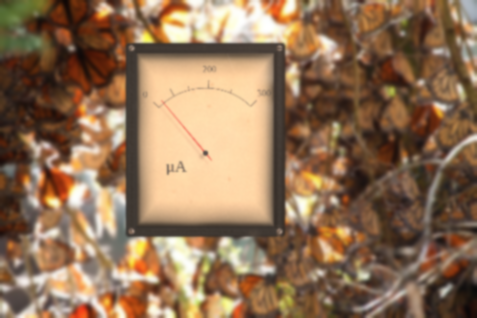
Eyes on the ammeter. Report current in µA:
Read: 50 µA
